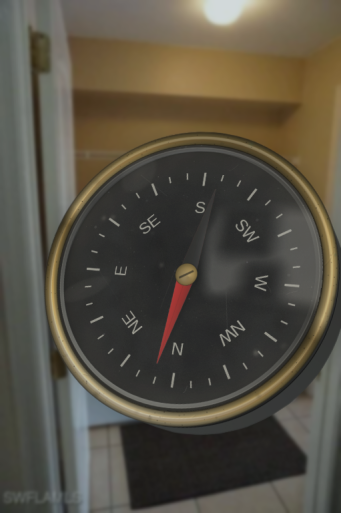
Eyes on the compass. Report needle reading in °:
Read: 10 °
